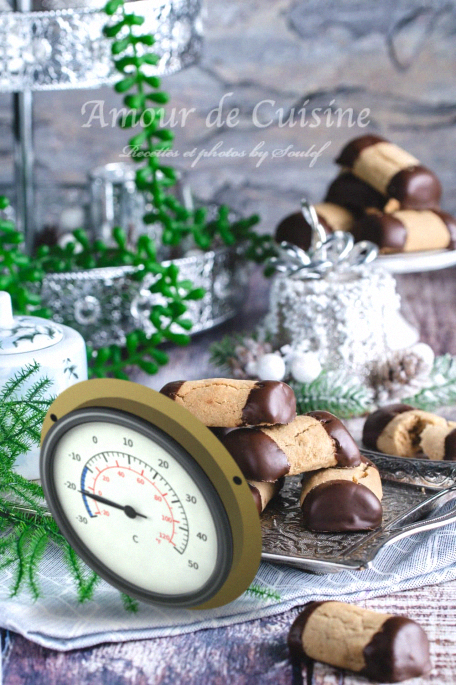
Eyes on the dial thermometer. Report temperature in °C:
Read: -20 °C
